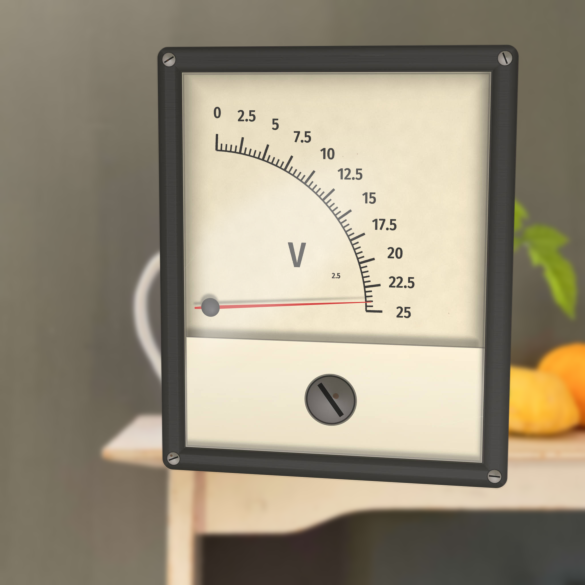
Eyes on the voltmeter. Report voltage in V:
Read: 24 V
